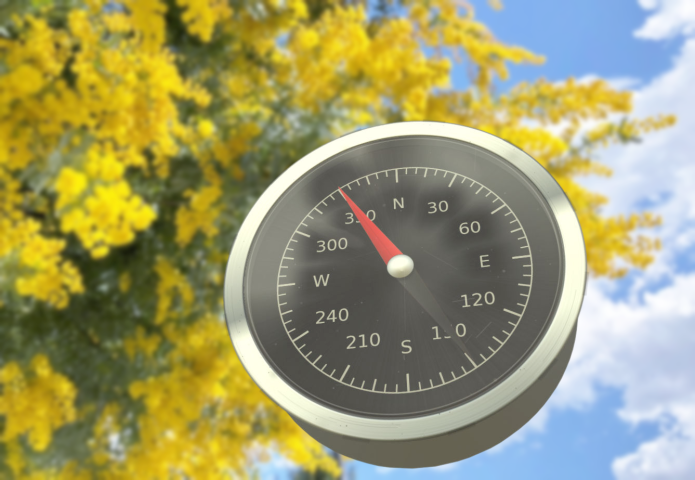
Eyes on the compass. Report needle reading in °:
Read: 330 °
